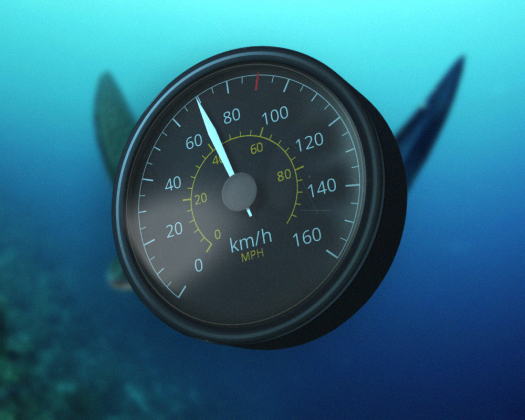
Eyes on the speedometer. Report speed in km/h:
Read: 70 km/h
